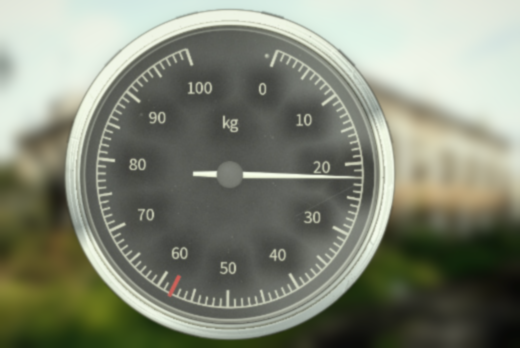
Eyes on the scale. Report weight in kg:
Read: 22 kg
